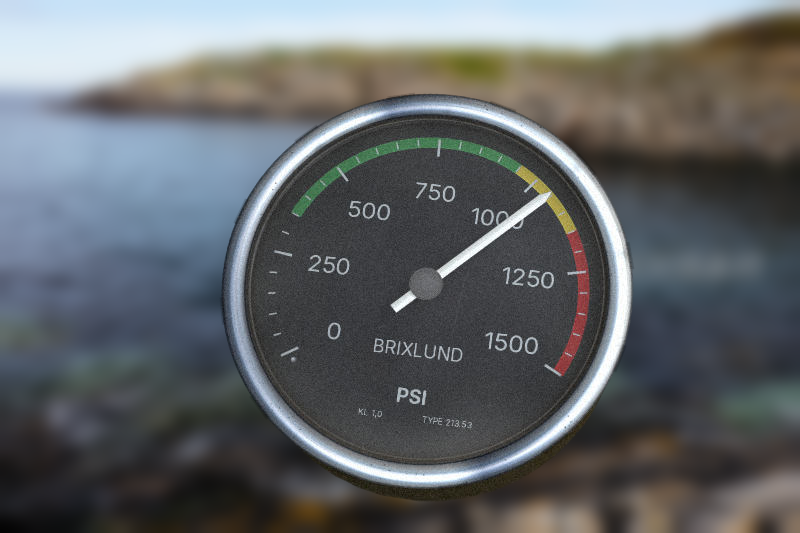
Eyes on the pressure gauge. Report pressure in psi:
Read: 1050 psi
